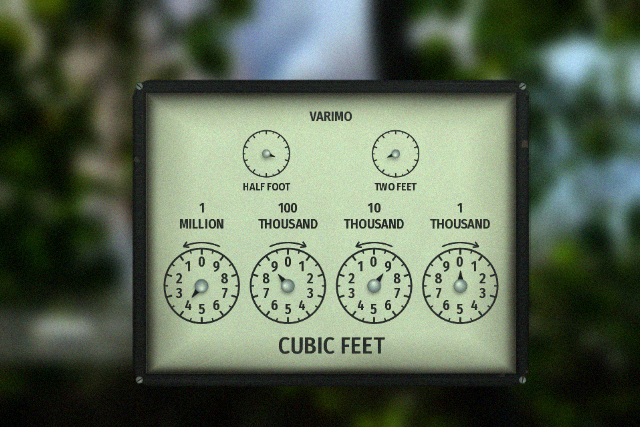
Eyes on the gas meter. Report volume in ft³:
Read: 389000 ft³
